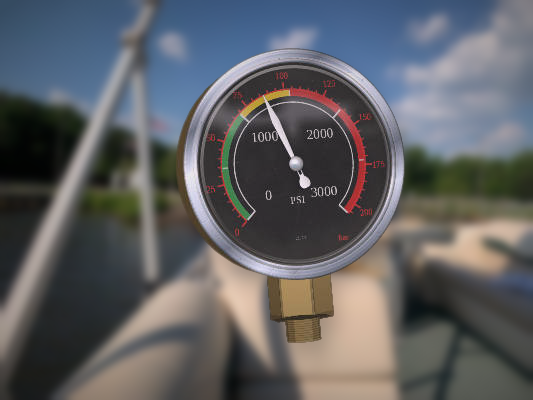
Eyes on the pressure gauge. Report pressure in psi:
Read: 1250 psi
